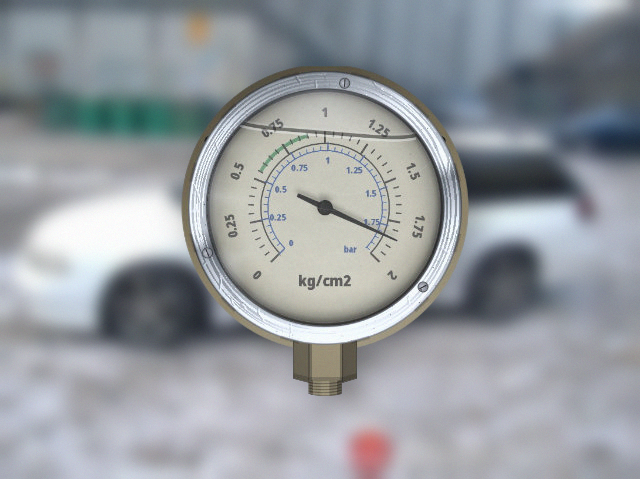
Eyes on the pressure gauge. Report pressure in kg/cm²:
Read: 1.85 kg/cm²
